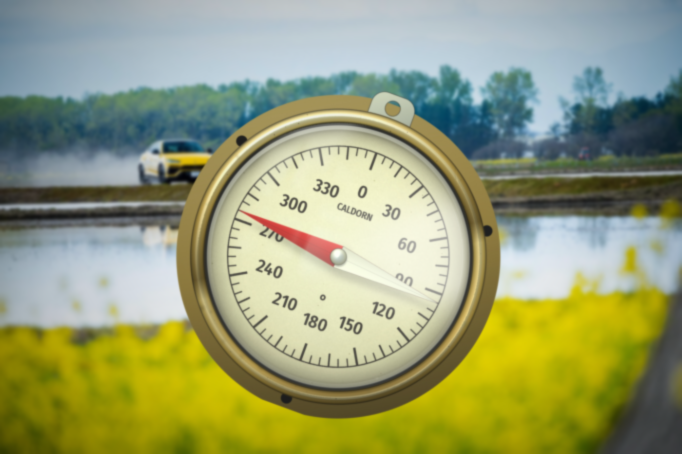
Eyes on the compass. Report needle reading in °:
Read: 275 °
